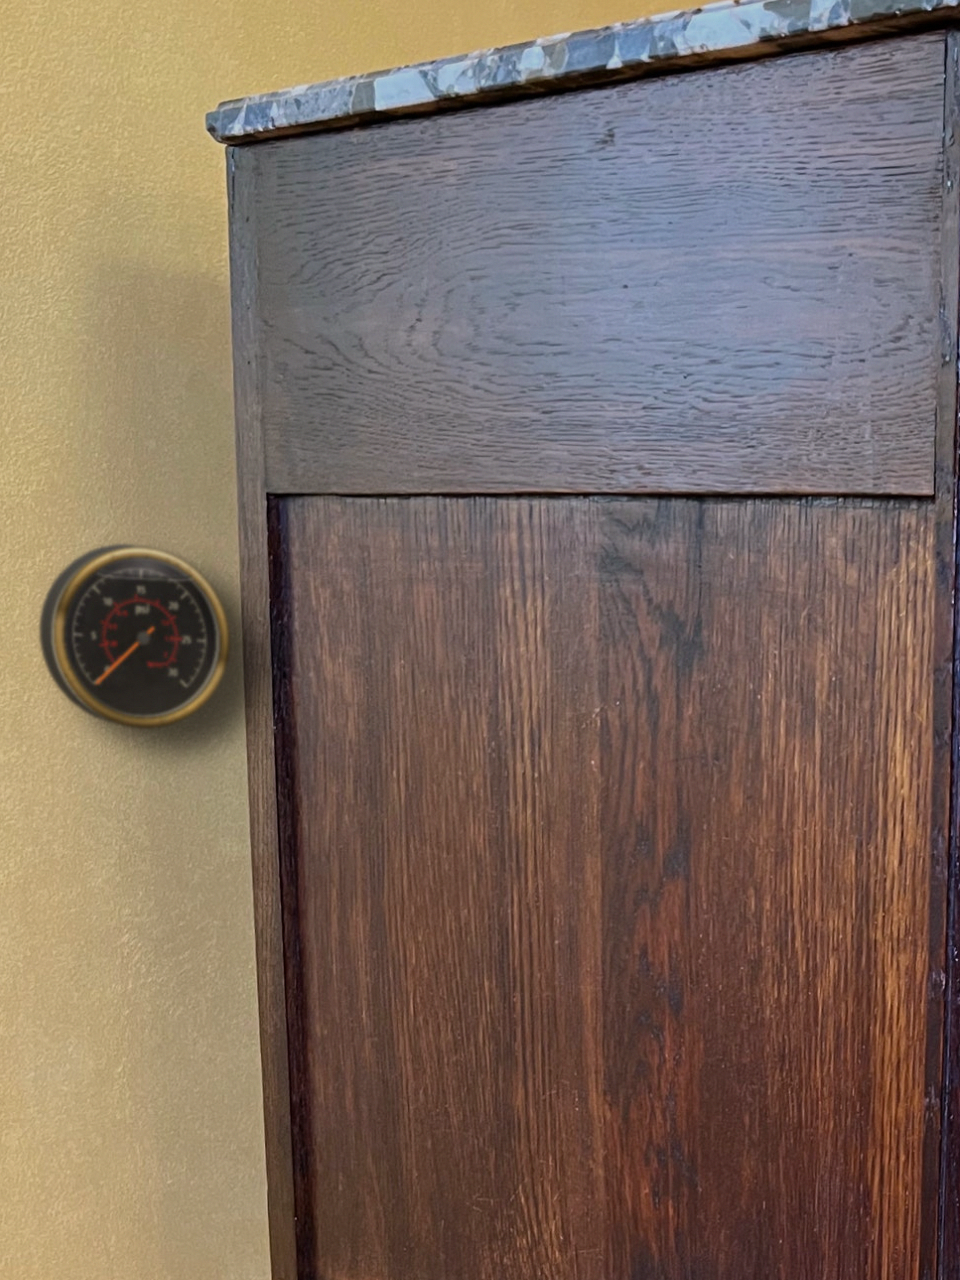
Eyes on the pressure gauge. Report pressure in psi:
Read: 0 psi
